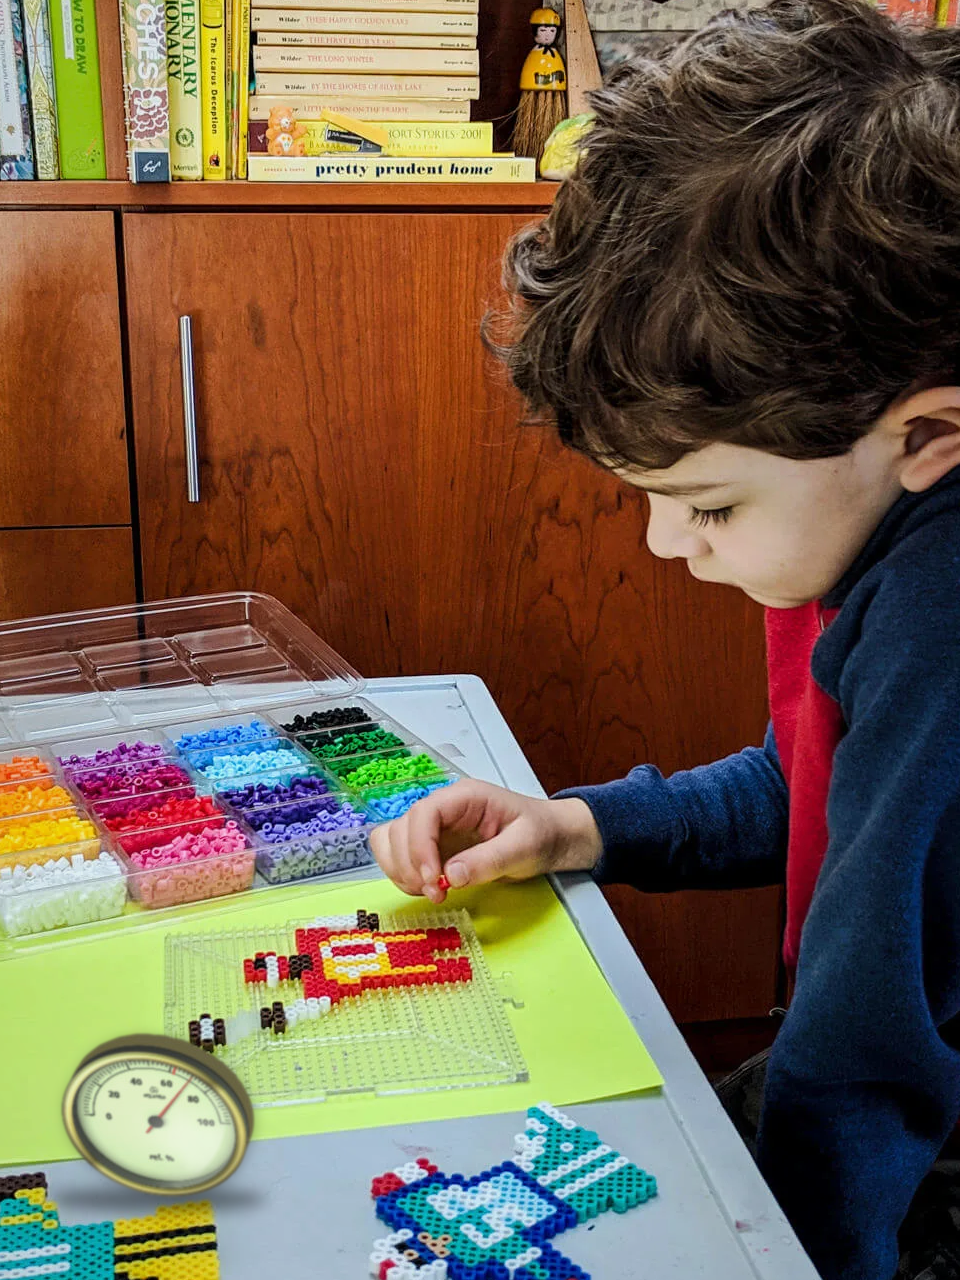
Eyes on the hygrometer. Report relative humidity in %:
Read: 70 %
